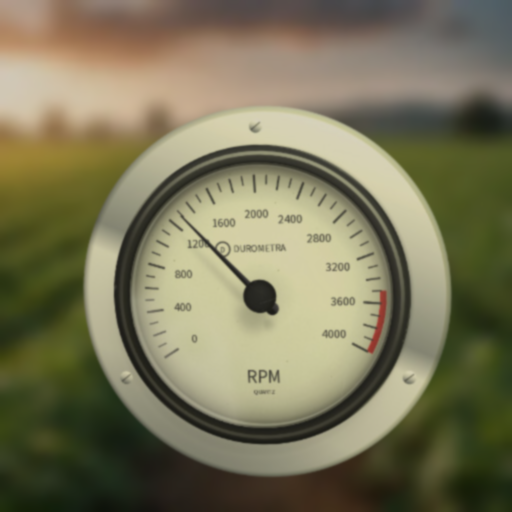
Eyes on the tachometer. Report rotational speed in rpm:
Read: 1300 rpm
